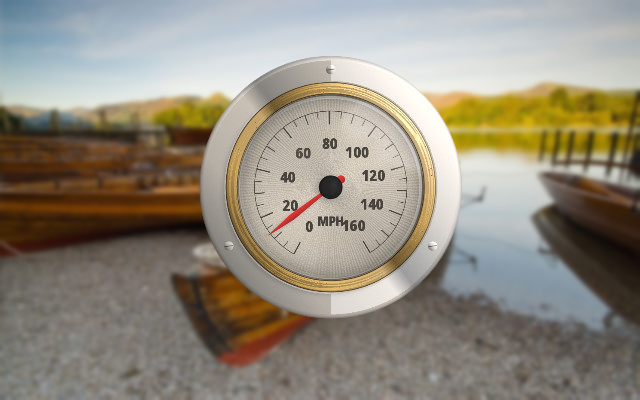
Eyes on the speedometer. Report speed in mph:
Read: 12.5 mph
